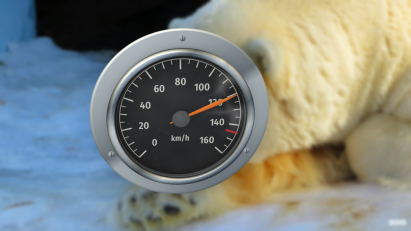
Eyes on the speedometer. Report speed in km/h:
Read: 120 km/h
